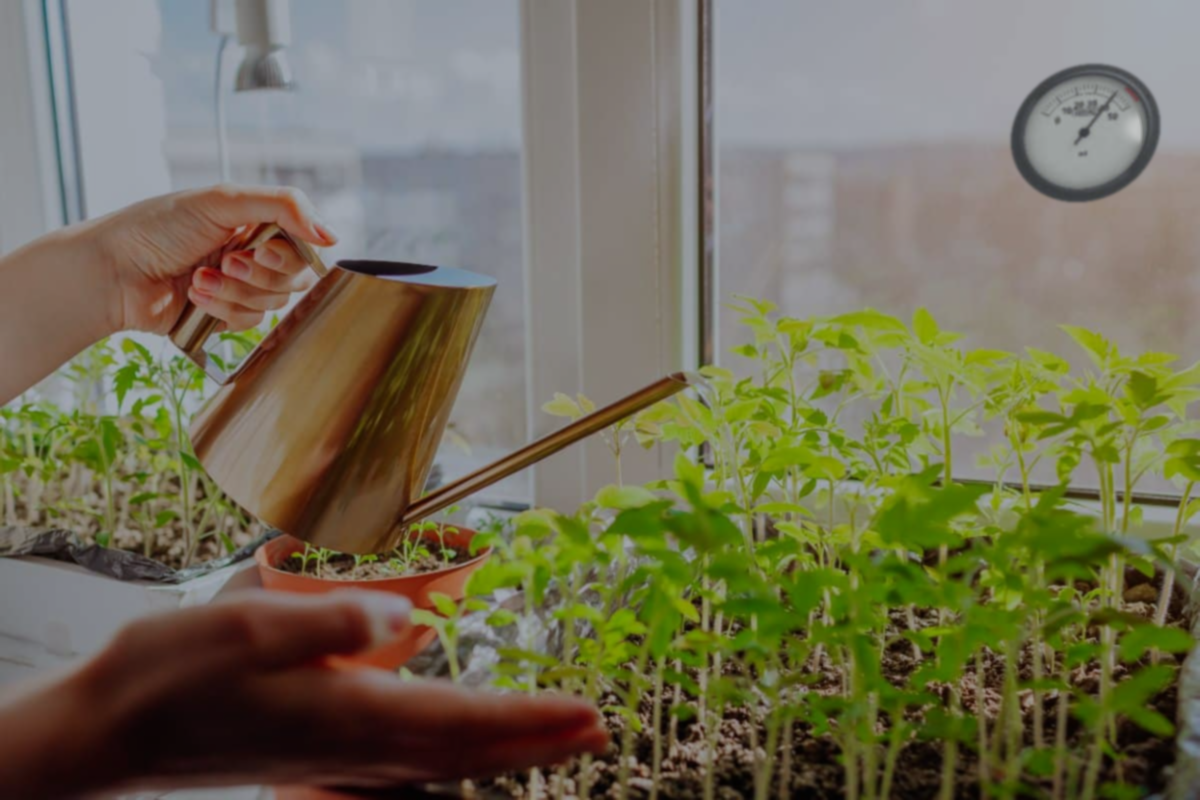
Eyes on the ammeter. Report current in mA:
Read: 40 mA
